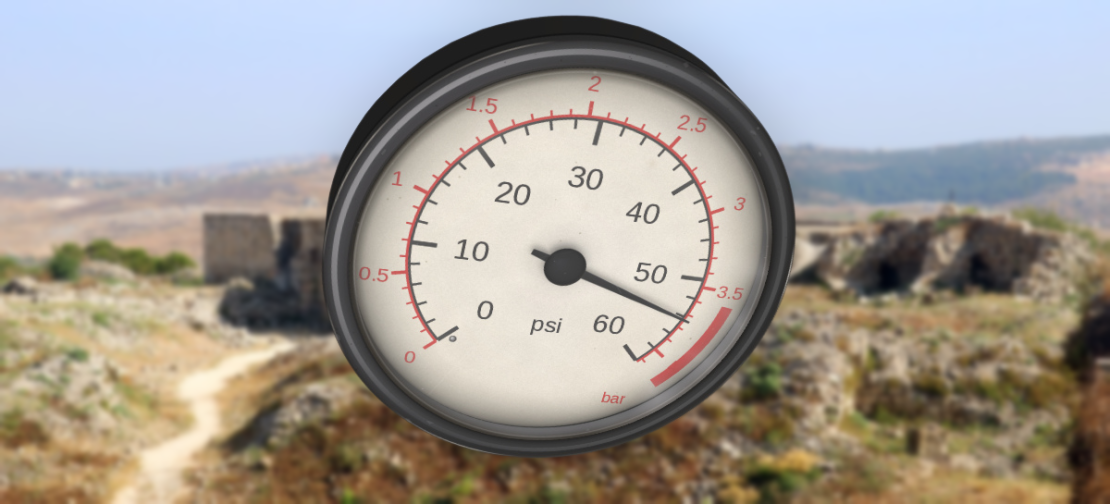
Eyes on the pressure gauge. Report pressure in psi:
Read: 54 psi
